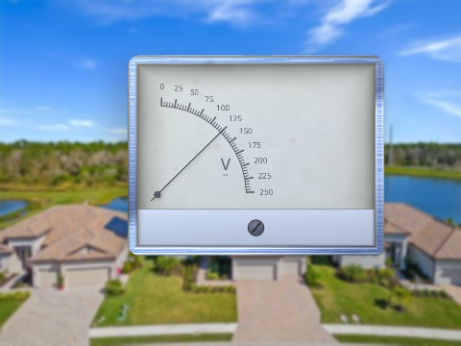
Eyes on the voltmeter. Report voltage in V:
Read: 125 V
